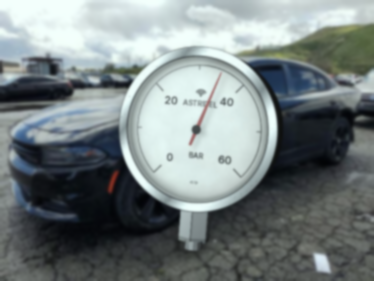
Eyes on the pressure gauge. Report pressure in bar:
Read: 35 bar
